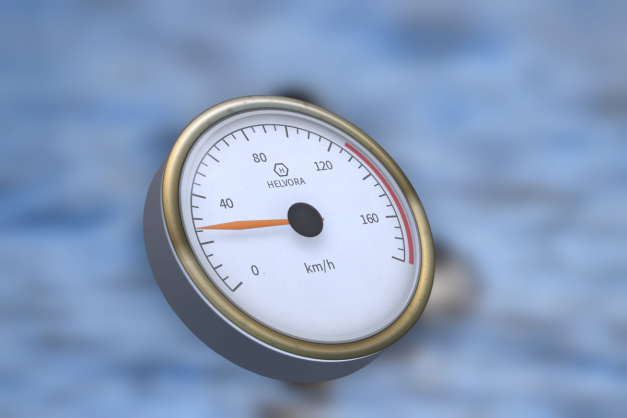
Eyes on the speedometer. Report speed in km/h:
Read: 25 km/h
